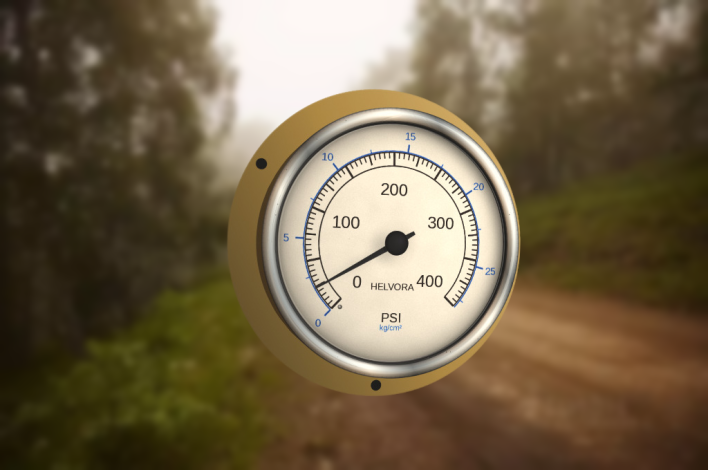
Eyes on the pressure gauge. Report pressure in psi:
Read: 25 psi
